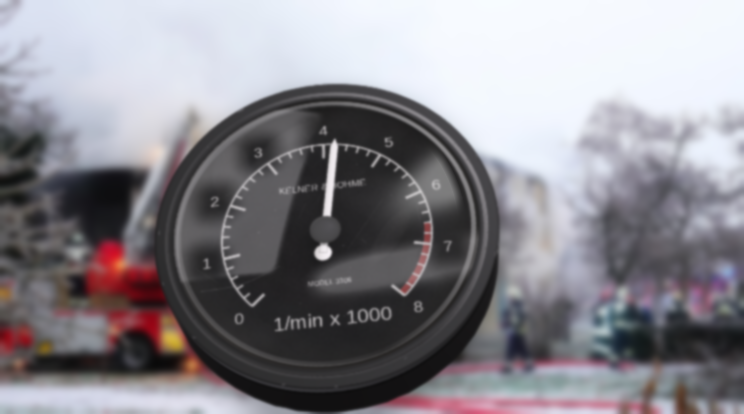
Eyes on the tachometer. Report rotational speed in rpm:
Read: 4200 rpm
